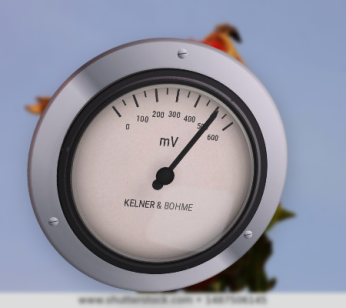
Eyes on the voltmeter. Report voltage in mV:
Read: 500 mV
